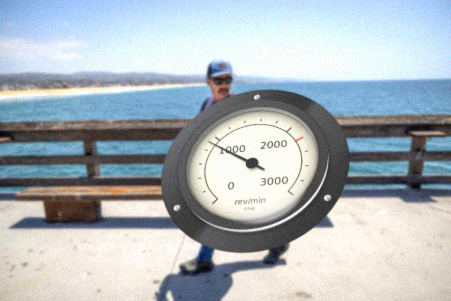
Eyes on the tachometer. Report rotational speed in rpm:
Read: 900 rpm
